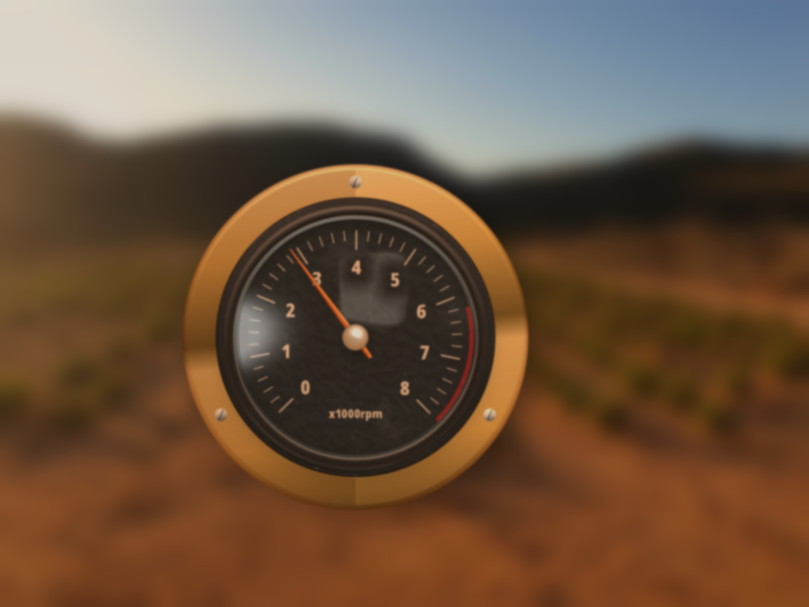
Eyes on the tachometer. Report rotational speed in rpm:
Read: 2900 rpm
